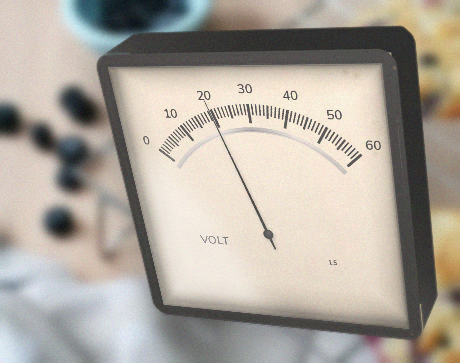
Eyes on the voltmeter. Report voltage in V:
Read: 20 V
